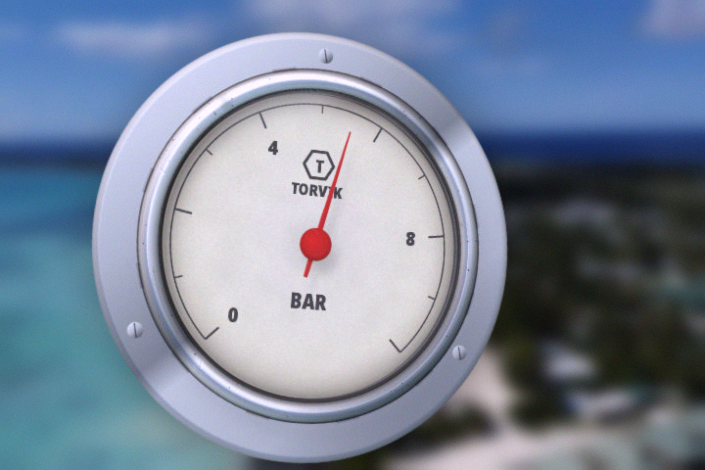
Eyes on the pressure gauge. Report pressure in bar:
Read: 5.5 bar
